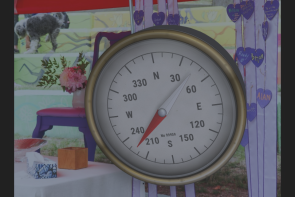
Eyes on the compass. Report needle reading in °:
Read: 225 °
